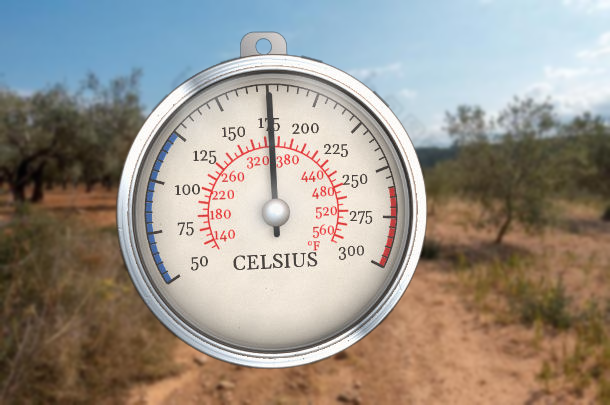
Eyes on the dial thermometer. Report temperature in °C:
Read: 175 °C
